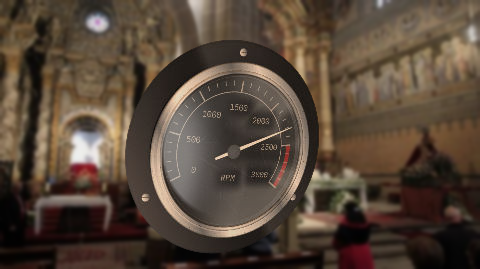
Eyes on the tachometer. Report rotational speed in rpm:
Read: 2300 rpm
